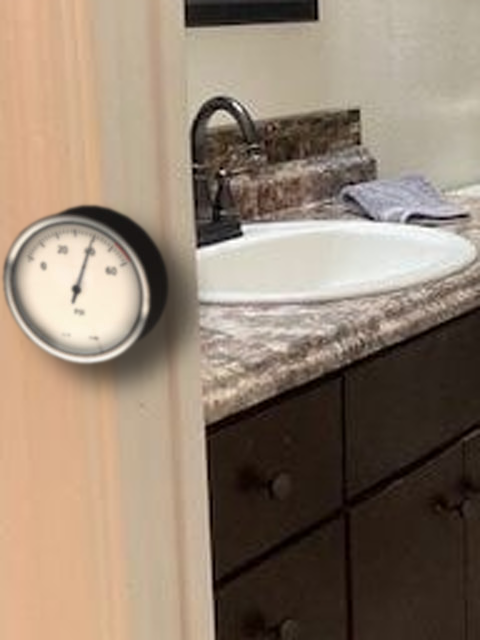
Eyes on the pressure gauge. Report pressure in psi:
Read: 40 psi
